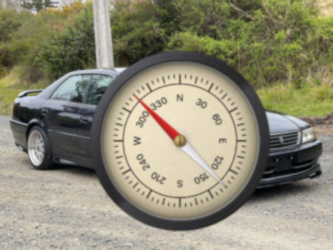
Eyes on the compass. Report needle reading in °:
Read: 315 °
